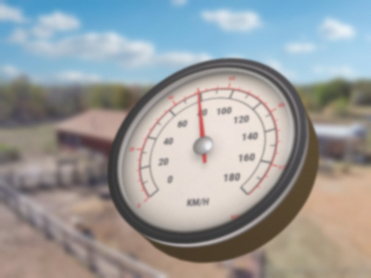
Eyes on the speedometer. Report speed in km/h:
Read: 80 km/h
